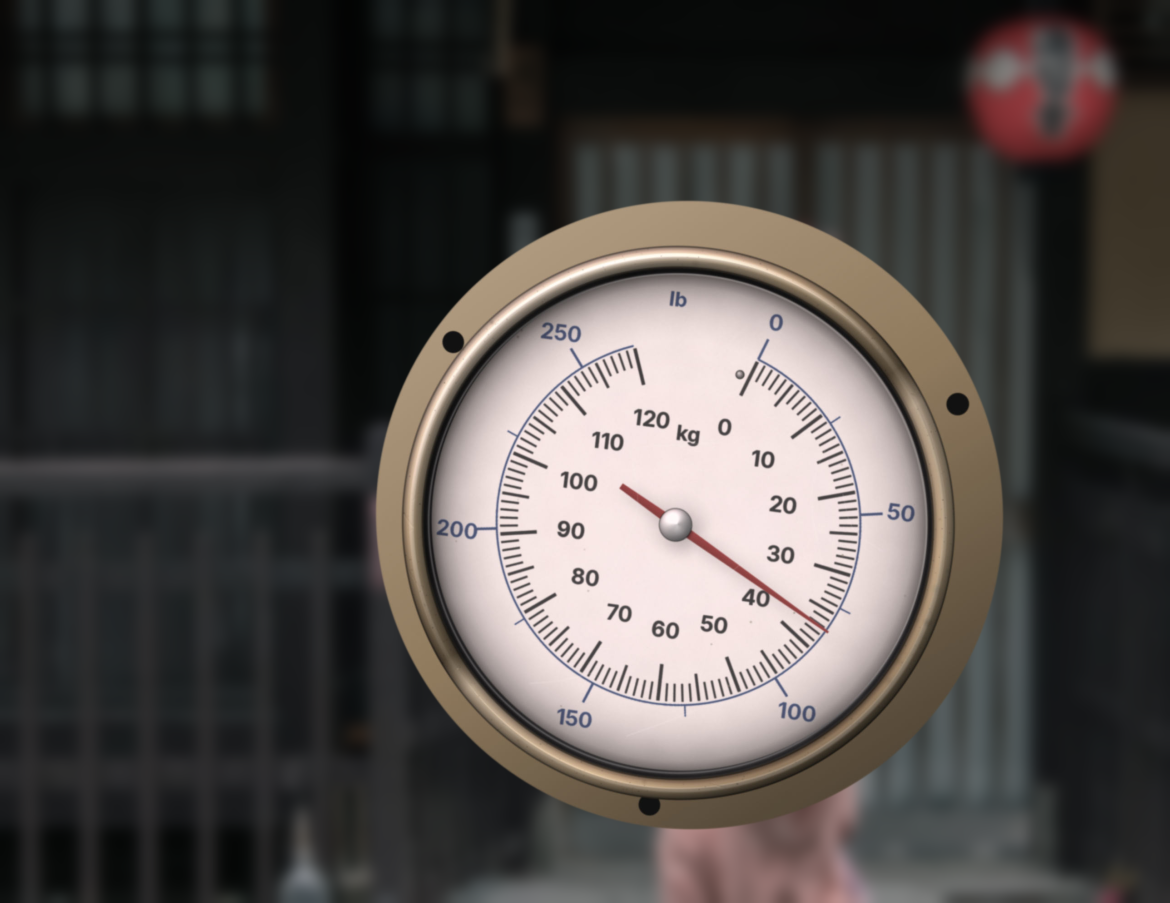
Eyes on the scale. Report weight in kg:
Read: 37 kg
